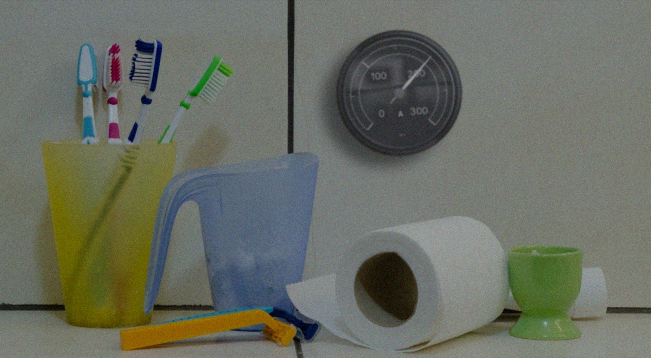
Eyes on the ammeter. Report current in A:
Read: 200 A
